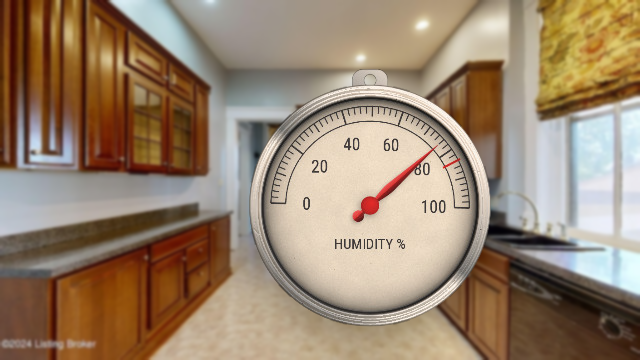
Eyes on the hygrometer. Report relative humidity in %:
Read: 76 %
